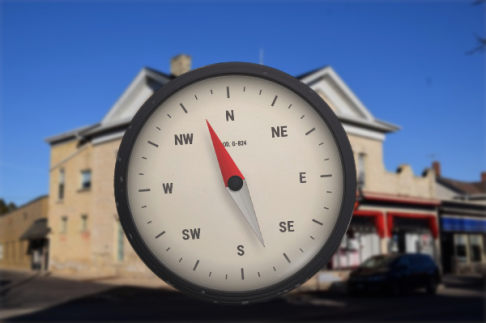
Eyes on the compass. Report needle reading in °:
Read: 340 °
